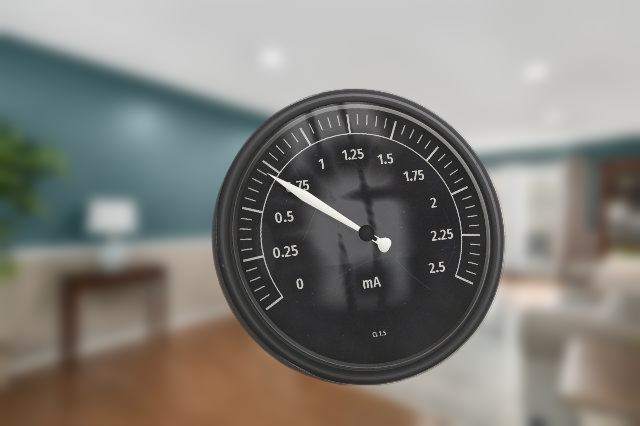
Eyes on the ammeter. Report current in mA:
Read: 0.7 mA
